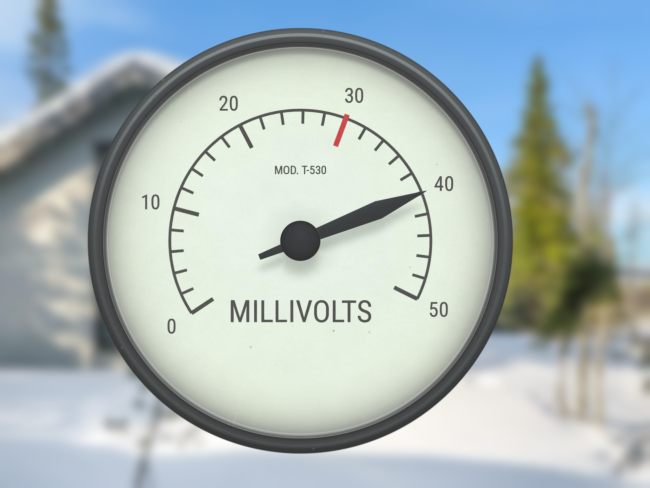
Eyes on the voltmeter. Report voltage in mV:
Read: 40 mV
